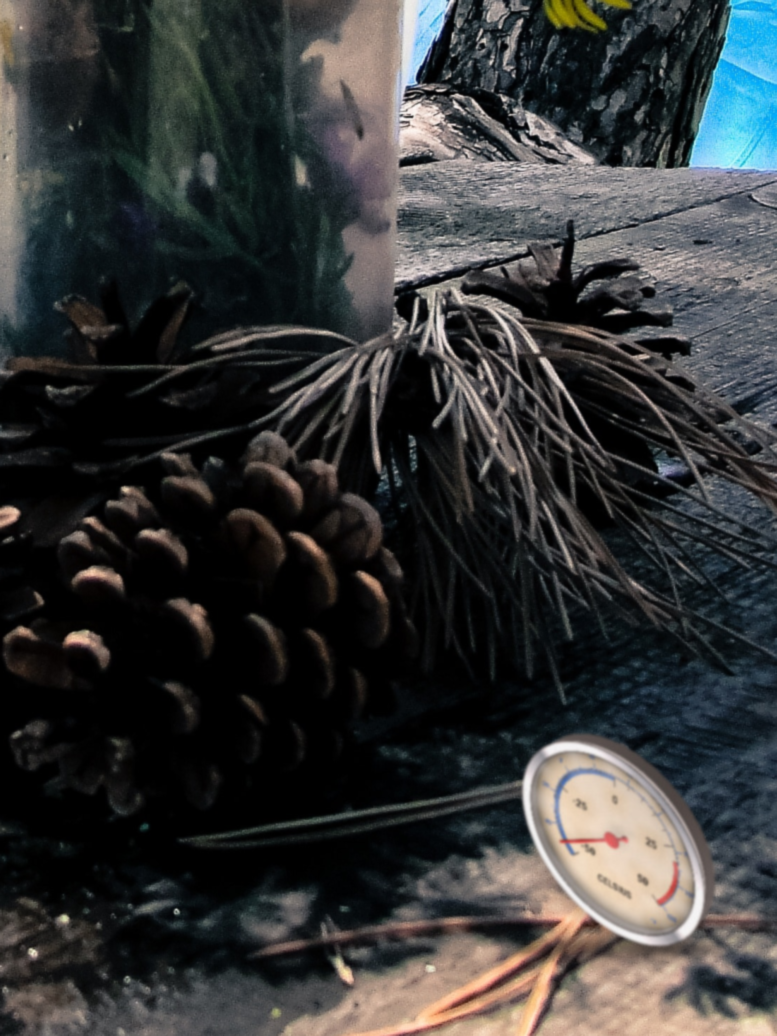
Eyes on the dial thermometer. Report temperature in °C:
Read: -45 °C
